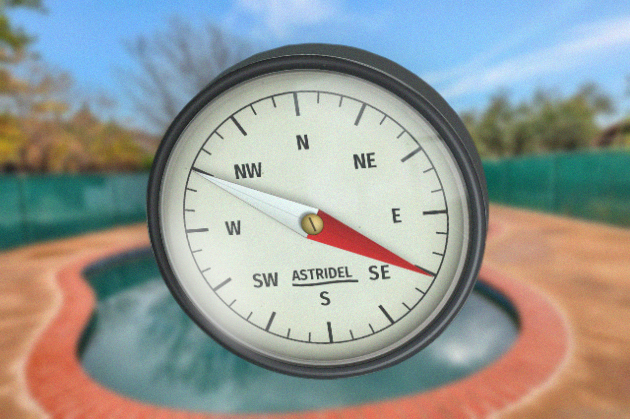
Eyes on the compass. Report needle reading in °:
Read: 120 °
